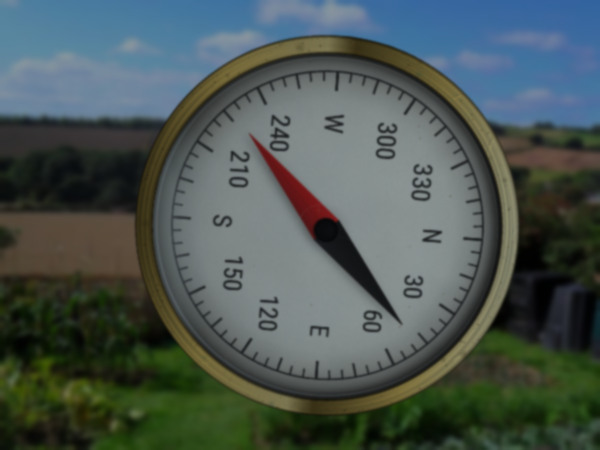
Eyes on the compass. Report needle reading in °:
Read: 227.5 °
